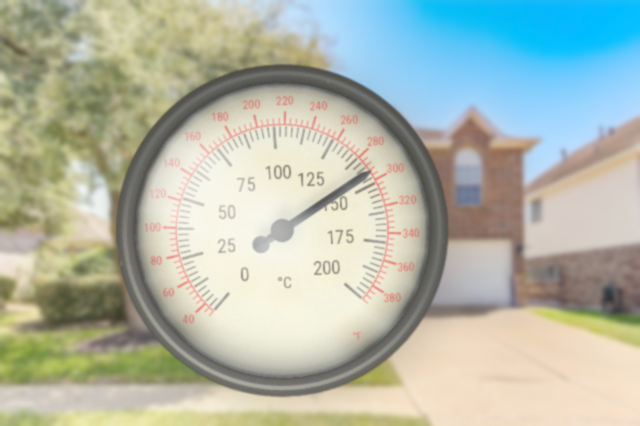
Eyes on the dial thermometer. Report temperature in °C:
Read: 145 °C
